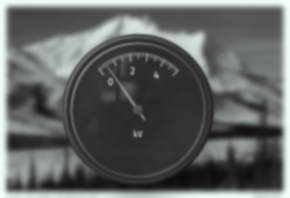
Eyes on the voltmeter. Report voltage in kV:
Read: 0.5 kV
